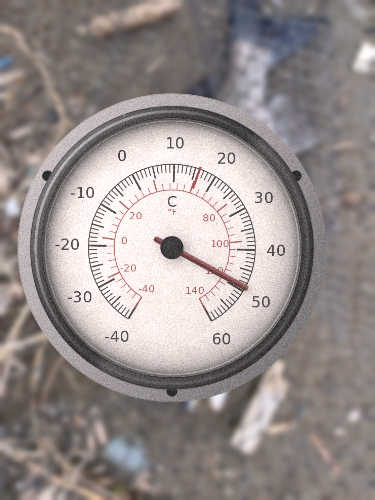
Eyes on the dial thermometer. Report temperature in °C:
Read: 49 °C
